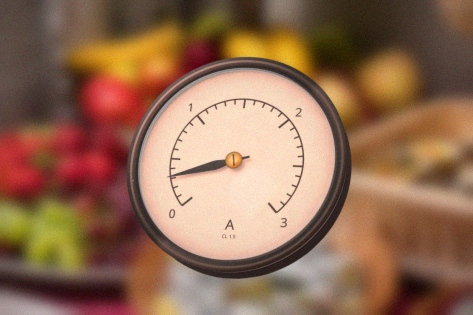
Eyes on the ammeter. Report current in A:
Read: 0.3 A
